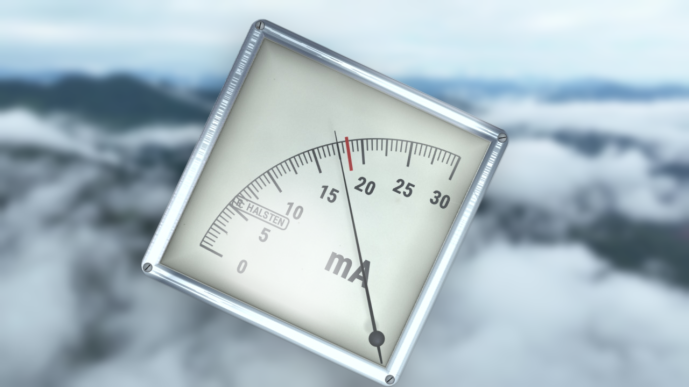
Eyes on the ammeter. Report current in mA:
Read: 17.5 mA
